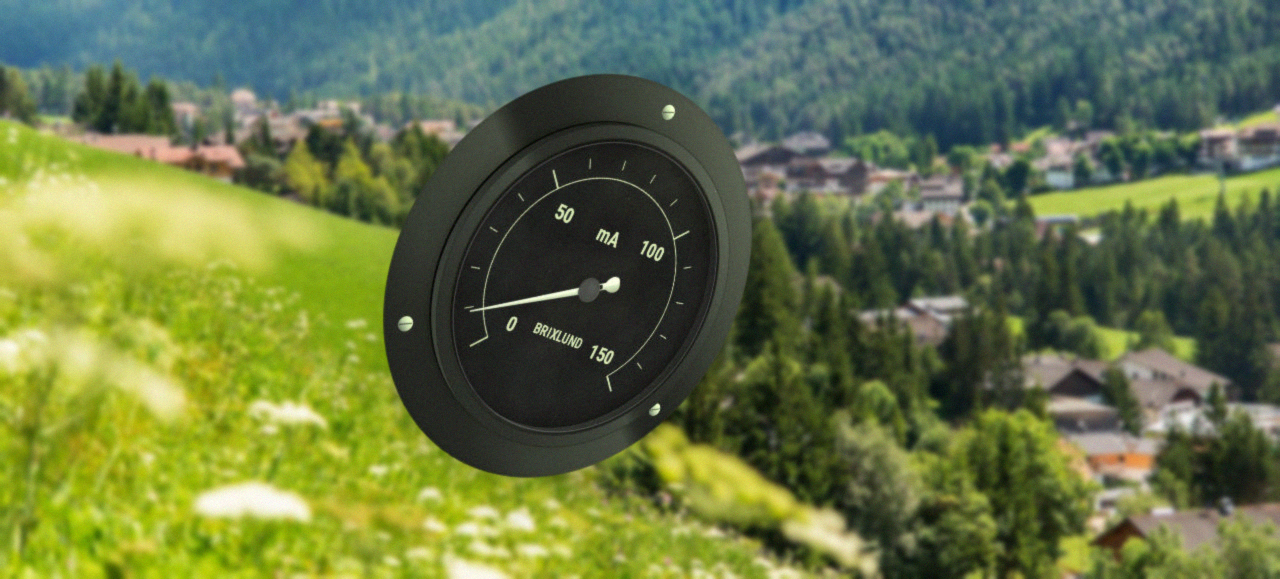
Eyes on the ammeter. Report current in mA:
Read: 10 mA
